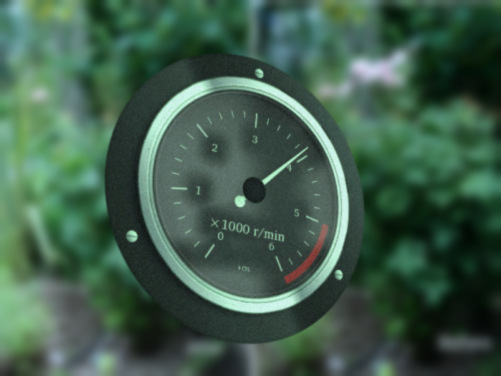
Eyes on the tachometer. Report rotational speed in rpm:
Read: 3900 rpm
